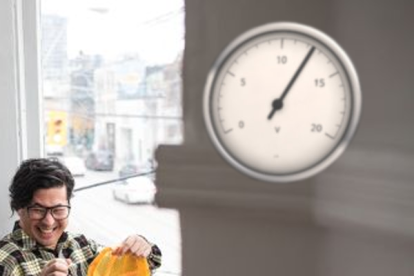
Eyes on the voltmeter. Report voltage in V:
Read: 12.5 V
